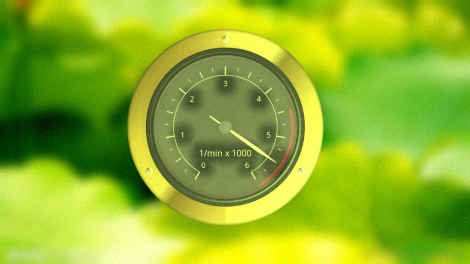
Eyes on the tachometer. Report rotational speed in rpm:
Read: 5500 rpm
